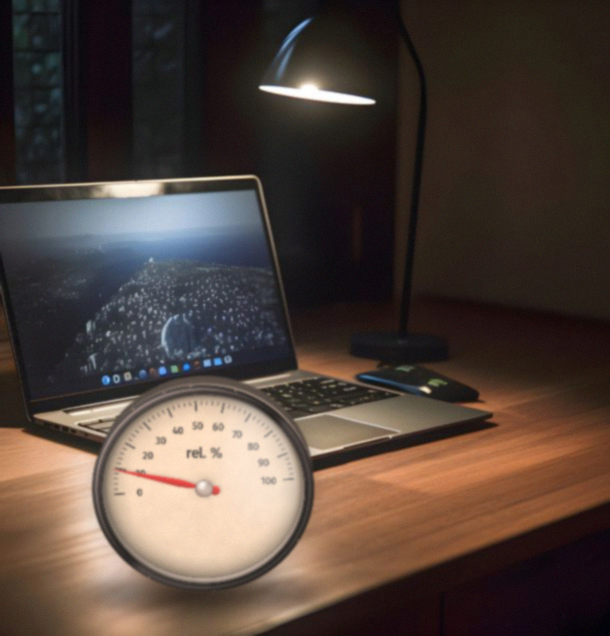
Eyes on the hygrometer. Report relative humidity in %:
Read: 10 %
